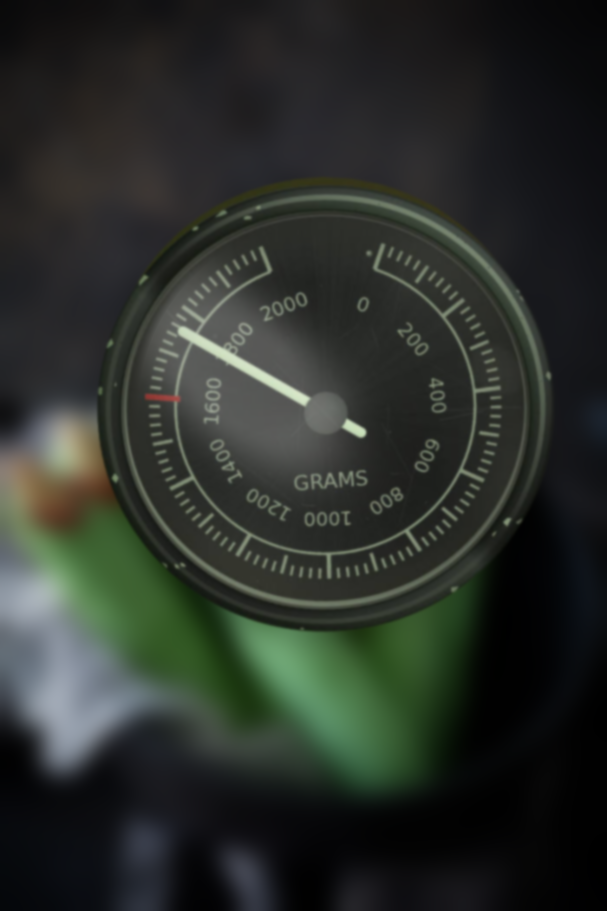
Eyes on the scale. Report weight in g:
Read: 1760 g
